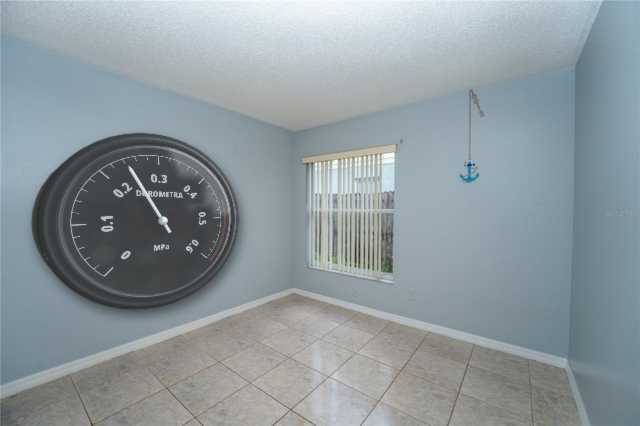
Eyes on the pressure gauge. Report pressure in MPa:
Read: 0.24 MPa
